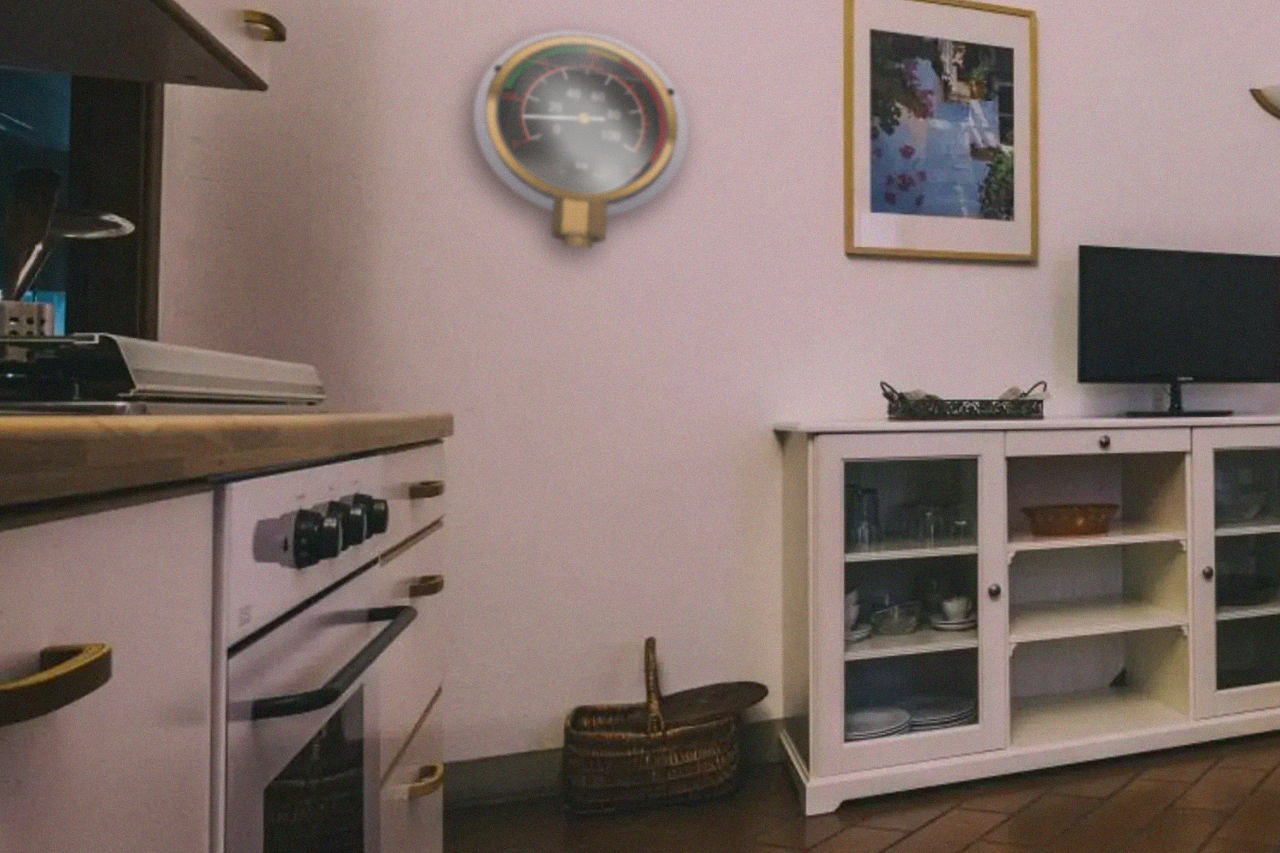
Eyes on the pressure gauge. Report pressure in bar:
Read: 10 bar
